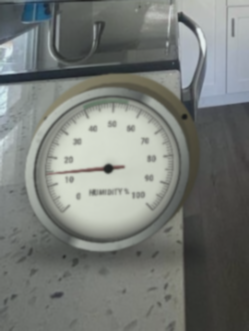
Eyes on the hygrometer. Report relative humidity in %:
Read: 15 %
